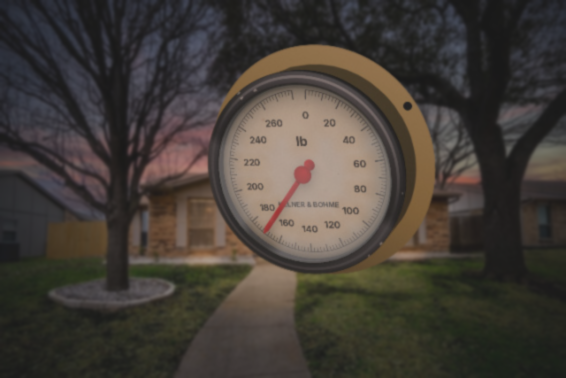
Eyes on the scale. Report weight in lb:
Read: 170 lb
